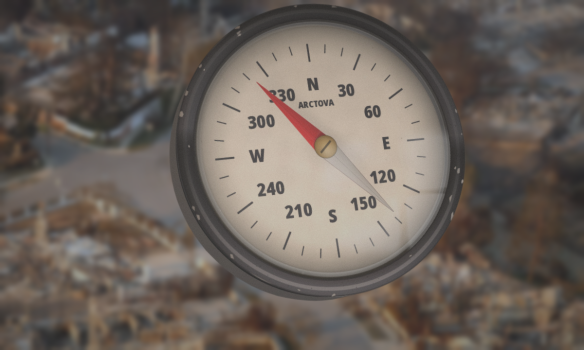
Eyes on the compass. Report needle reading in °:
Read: 320 °
